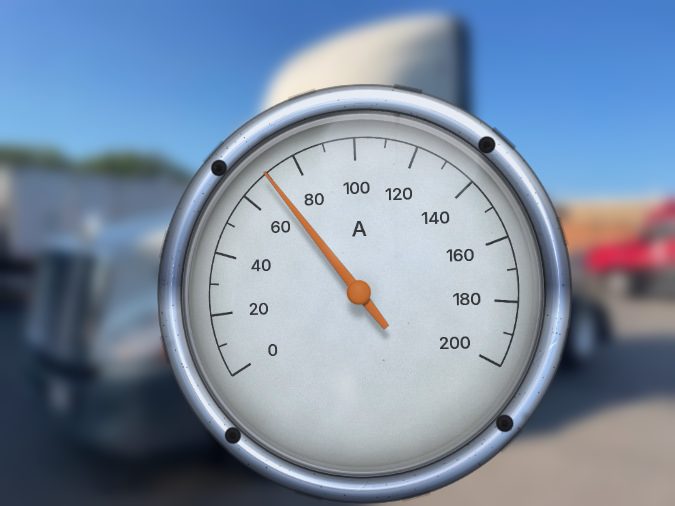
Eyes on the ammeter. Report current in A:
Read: 70 A
